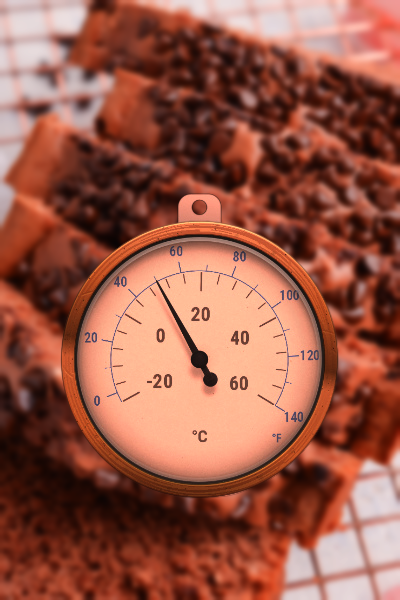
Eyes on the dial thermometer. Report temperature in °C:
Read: 10 °C
